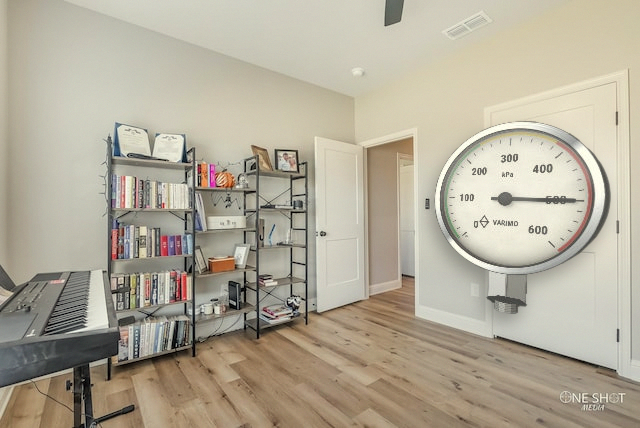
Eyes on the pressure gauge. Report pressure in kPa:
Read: 500 kPa
